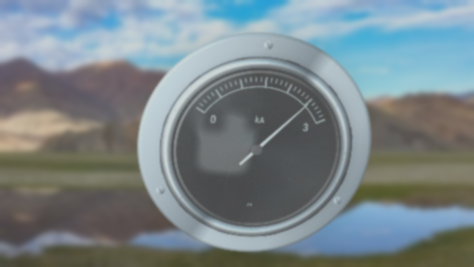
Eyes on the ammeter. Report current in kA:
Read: 2.5 kA
